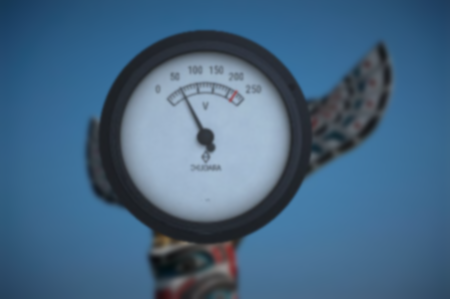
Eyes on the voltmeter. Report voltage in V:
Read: 50 V
